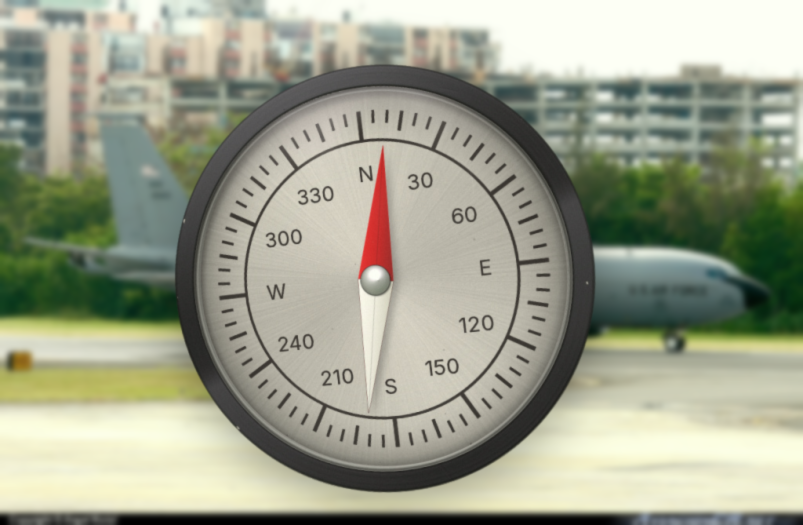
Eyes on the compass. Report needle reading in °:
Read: 10 °
